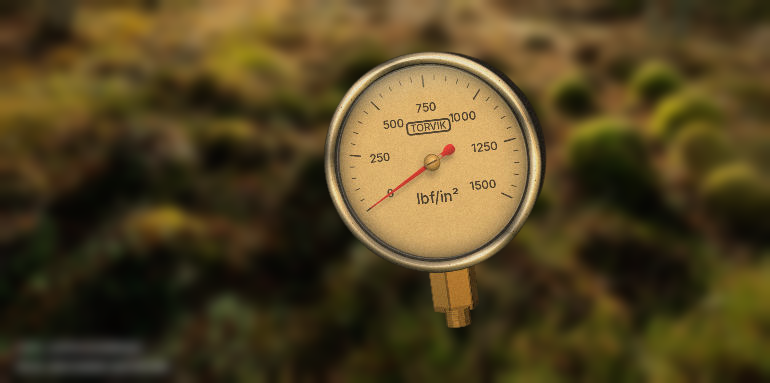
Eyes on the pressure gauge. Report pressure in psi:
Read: 0 psi
